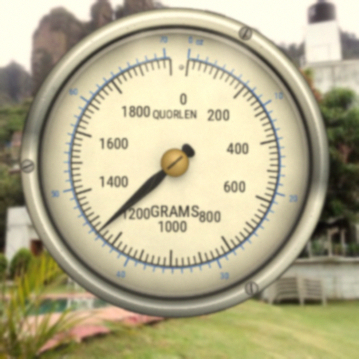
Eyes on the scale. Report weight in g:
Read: 1260 g
